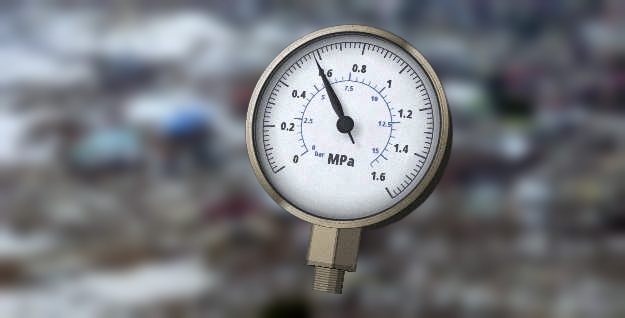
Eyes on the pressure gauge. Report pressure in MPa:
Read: 0.58 MPa
